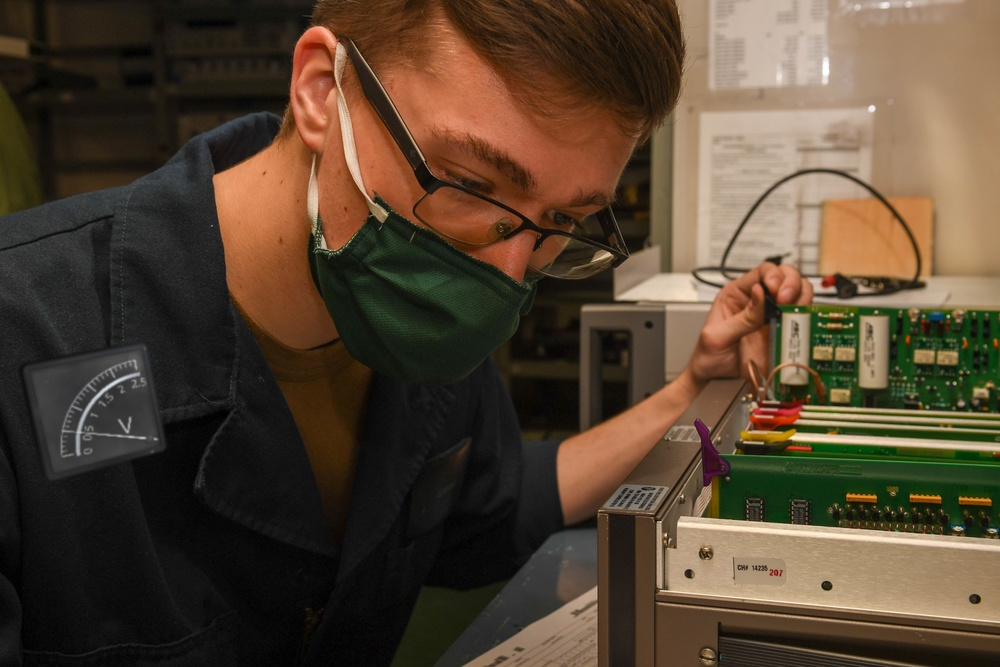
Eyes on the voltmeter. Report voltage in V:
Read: 0.5 V
